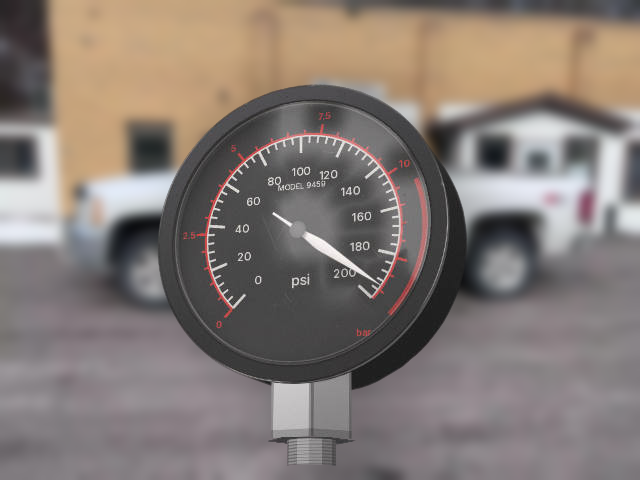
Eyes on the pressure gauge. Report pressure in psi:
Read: 194 psi
